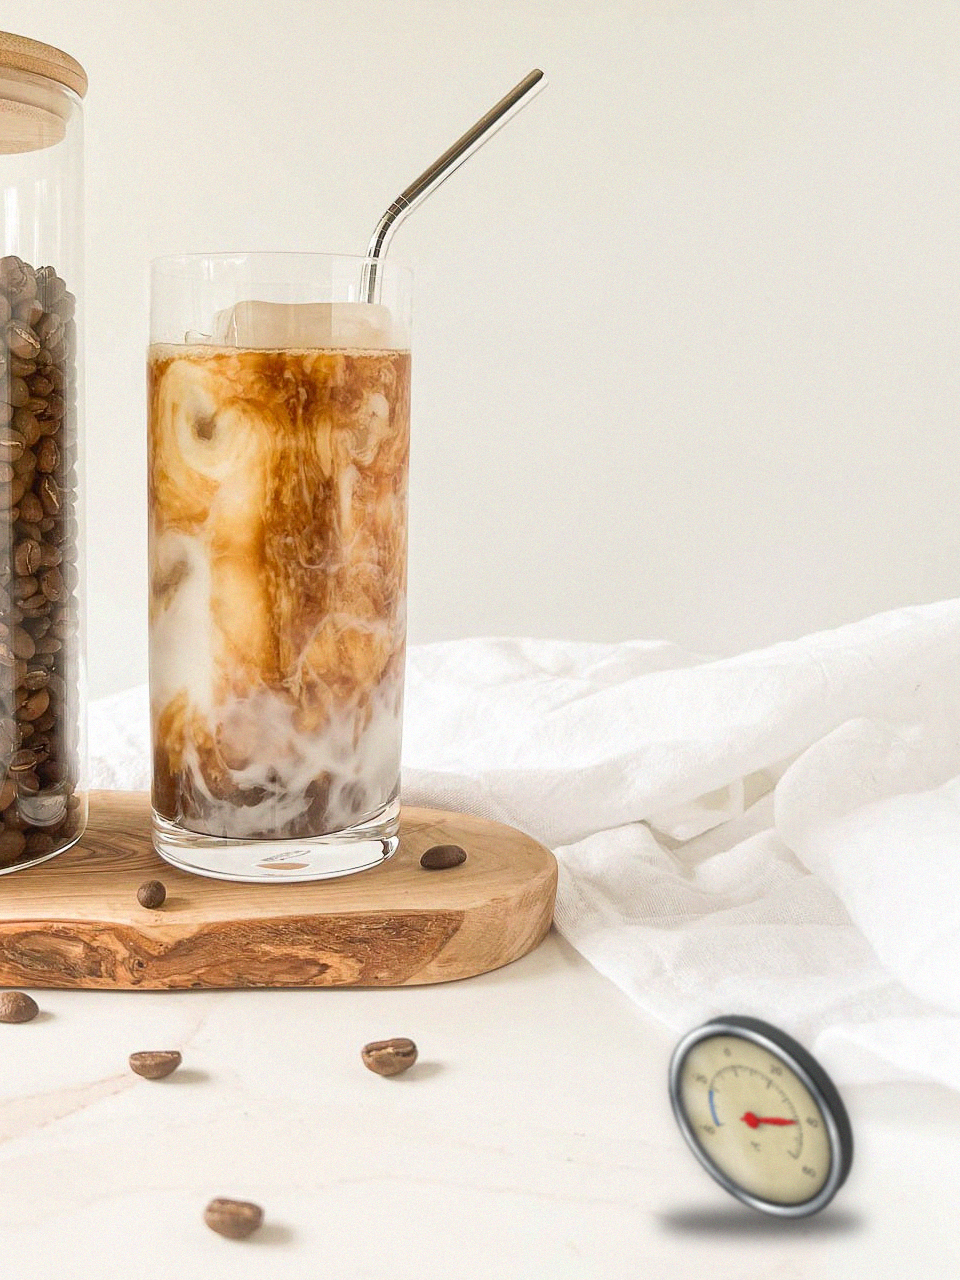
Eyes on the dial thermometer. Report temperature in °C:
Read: 40 °C
